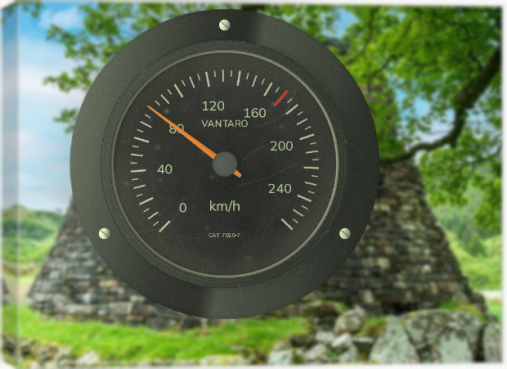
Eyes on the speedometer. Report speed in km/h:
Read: 80 km/h
